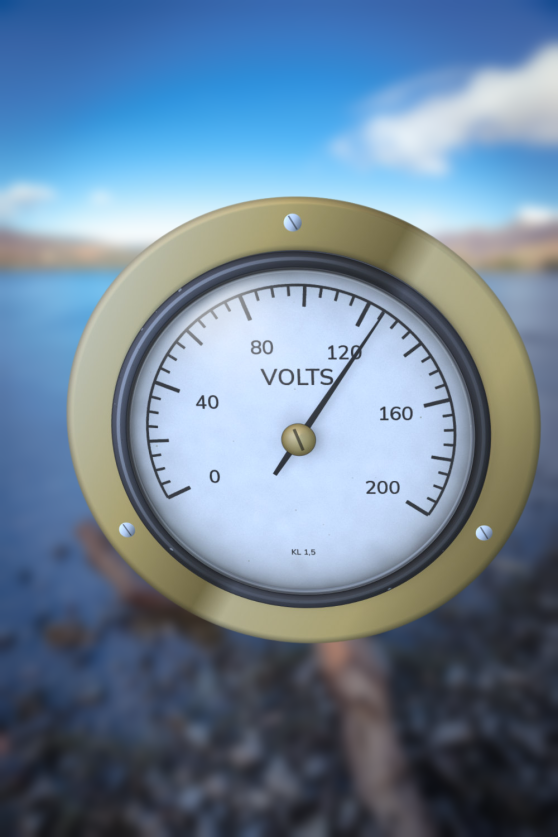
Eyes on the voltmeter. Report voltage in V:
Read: 125 V
